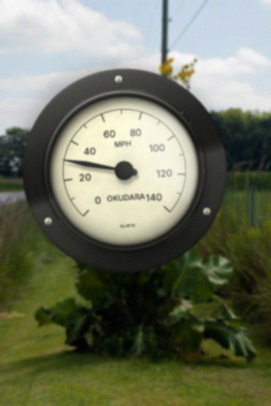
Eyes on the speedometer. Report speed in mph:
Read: 30 mph
